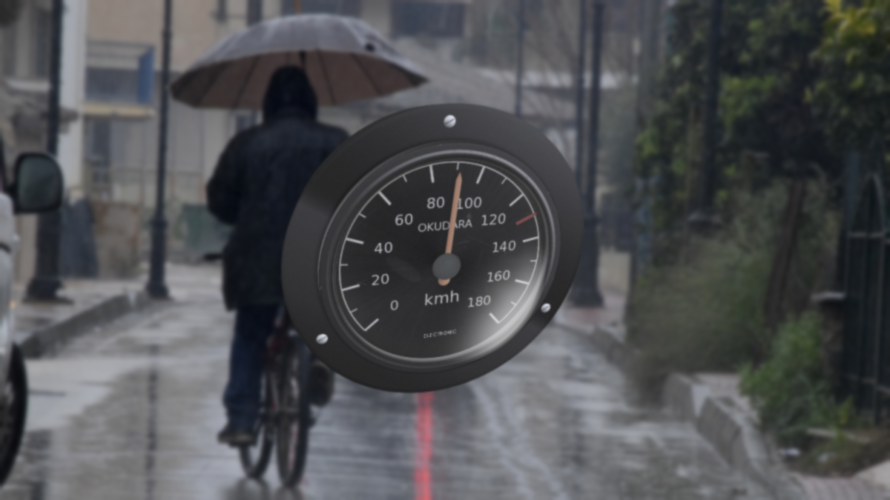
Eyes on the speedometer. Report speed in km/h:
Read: 90 km/h
